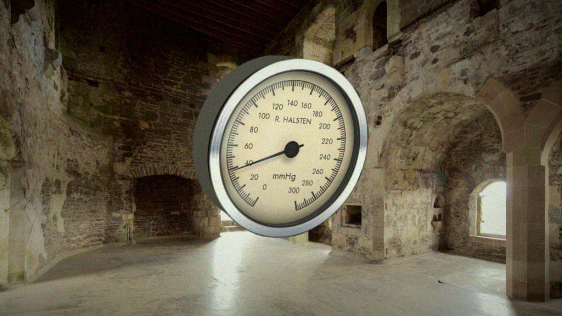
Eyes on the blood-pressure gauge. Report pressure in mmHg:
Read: 40 mmHg
